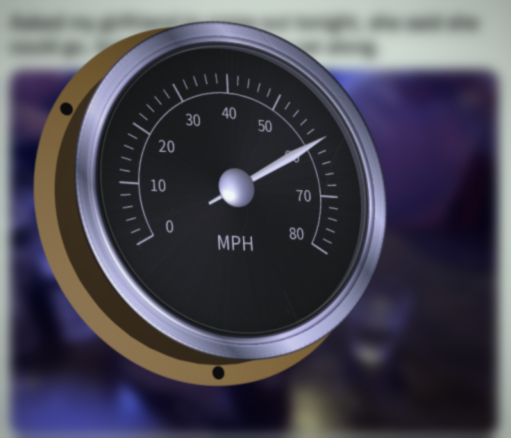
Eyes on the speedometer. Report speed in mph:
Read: 60 mph
